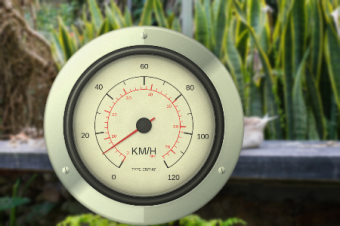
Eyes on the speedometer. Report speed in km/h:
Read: 10 km/h
